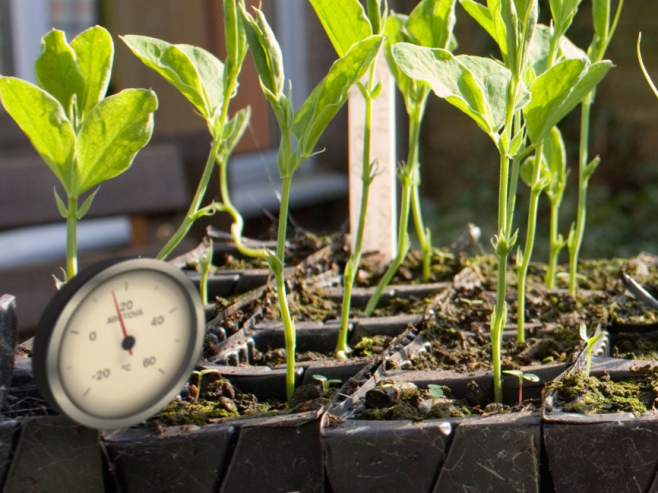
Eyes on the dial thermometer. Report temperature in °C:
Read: 15 °C
